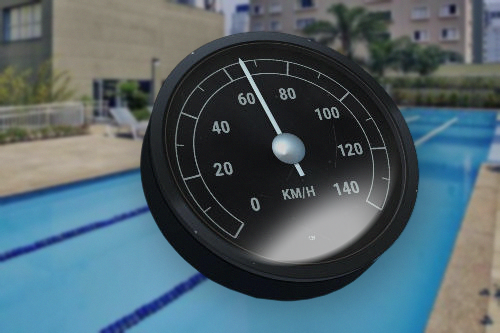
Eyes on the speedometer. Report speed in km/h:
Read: 65 km/h
